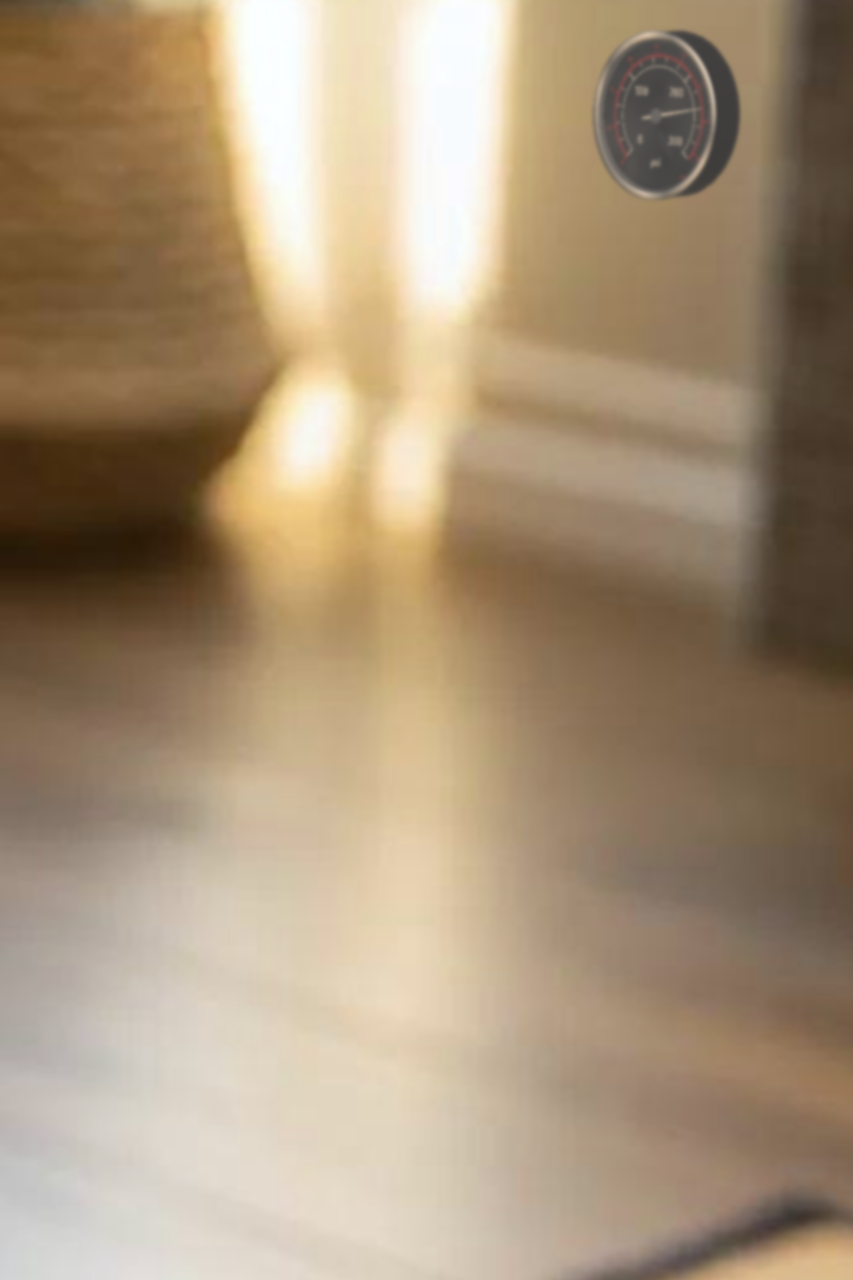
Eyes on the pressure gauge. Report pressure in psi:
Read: 240 psi
